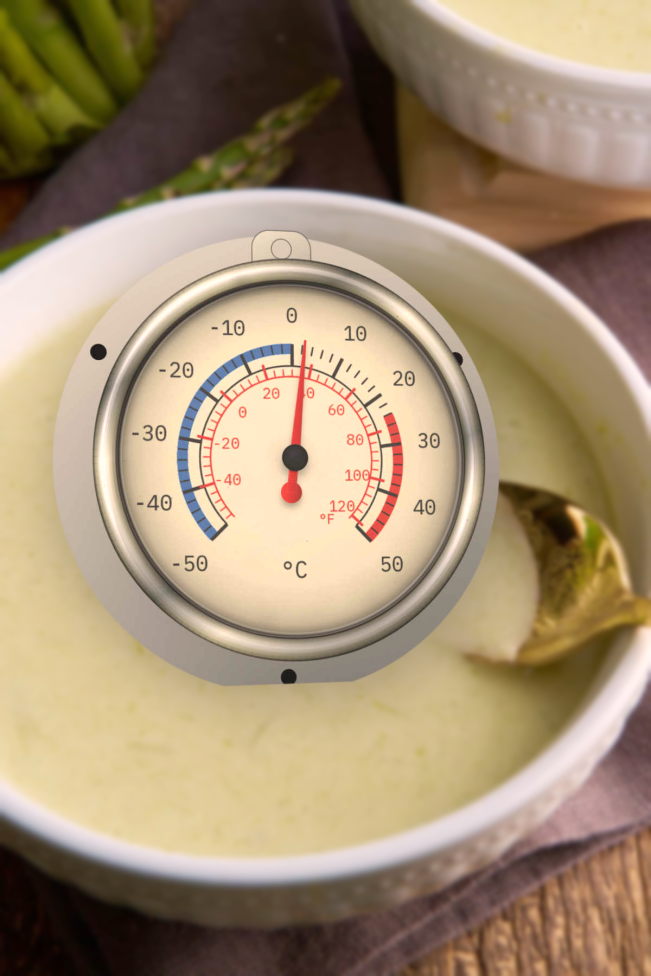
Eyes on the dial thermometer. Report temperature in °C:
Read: 2 °C
